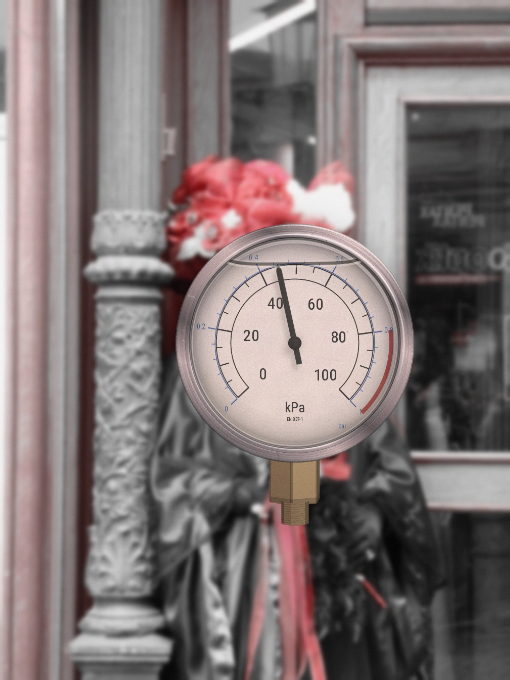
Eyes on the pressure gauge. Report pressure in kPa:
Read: 45 kPa
